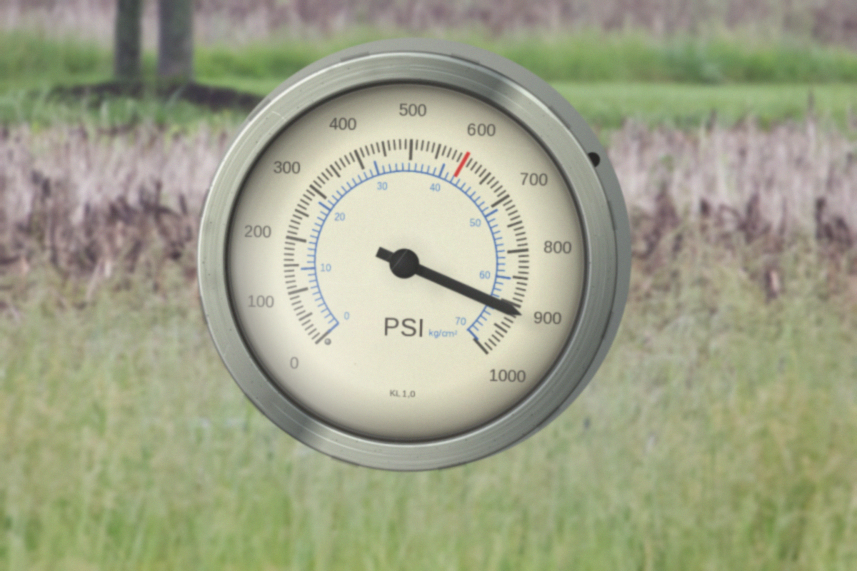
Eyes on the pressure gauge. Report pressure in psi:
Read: 910 psi
